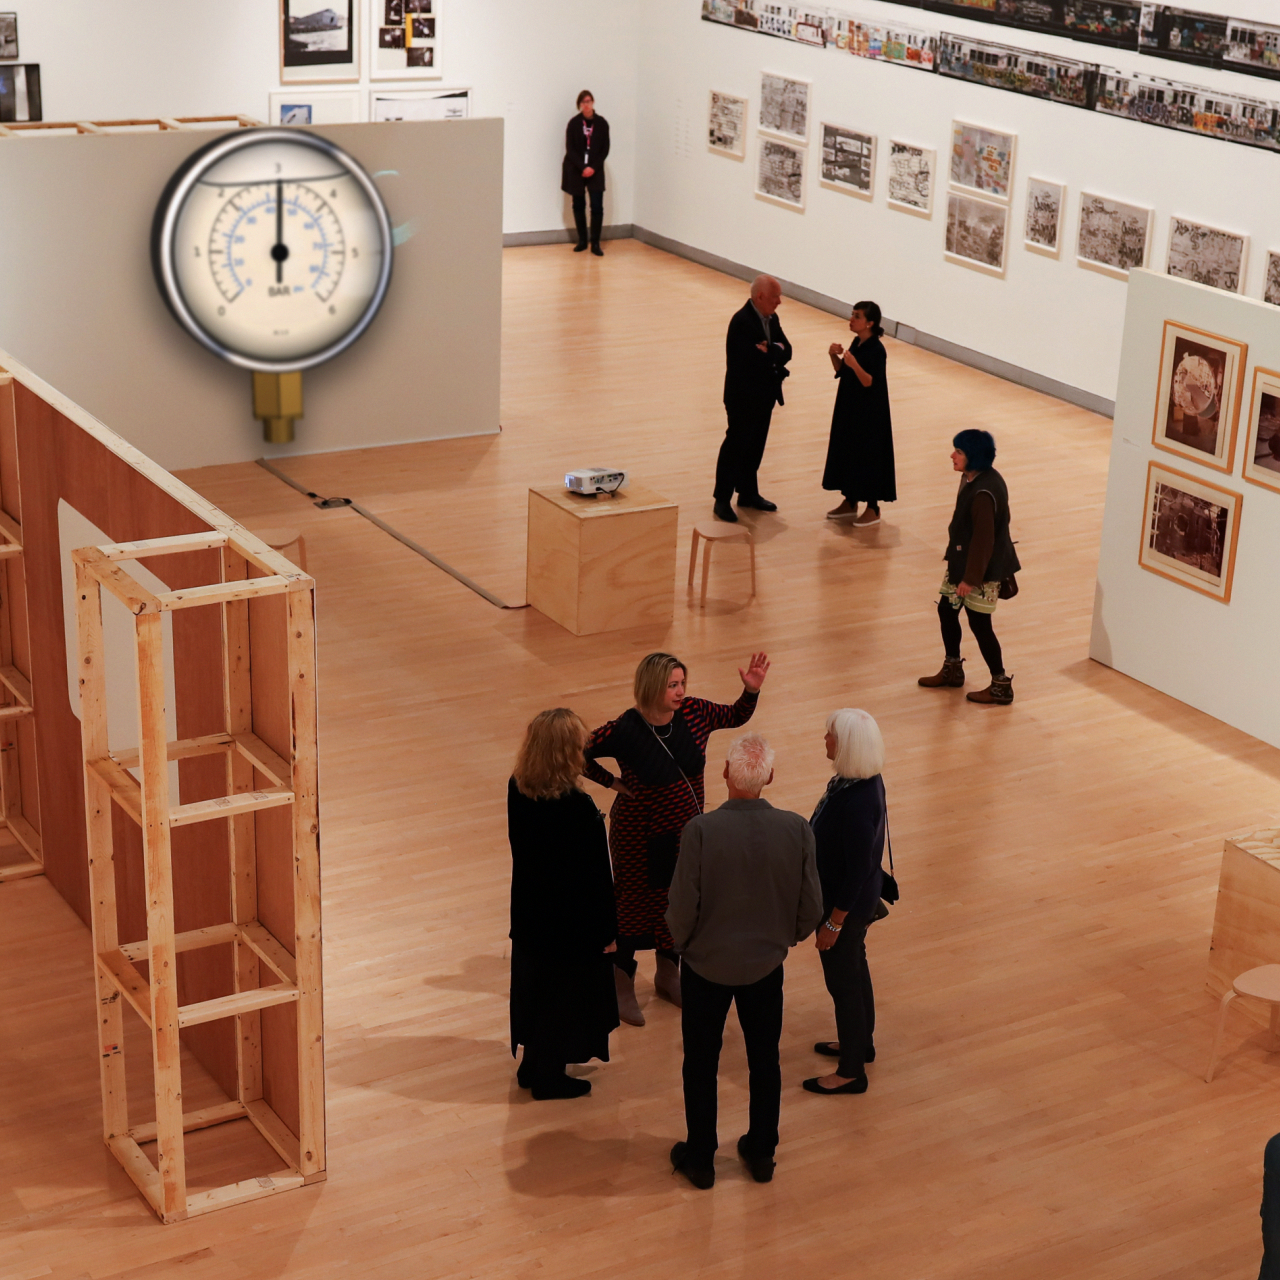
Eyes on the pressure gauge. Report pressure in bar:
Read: 3 bar
